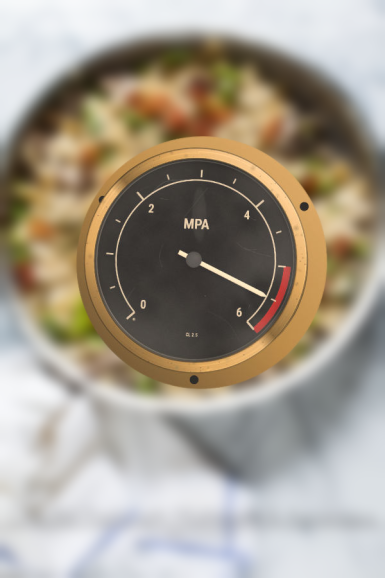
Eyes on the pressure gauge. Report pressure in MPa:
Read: 5.5 MPa
